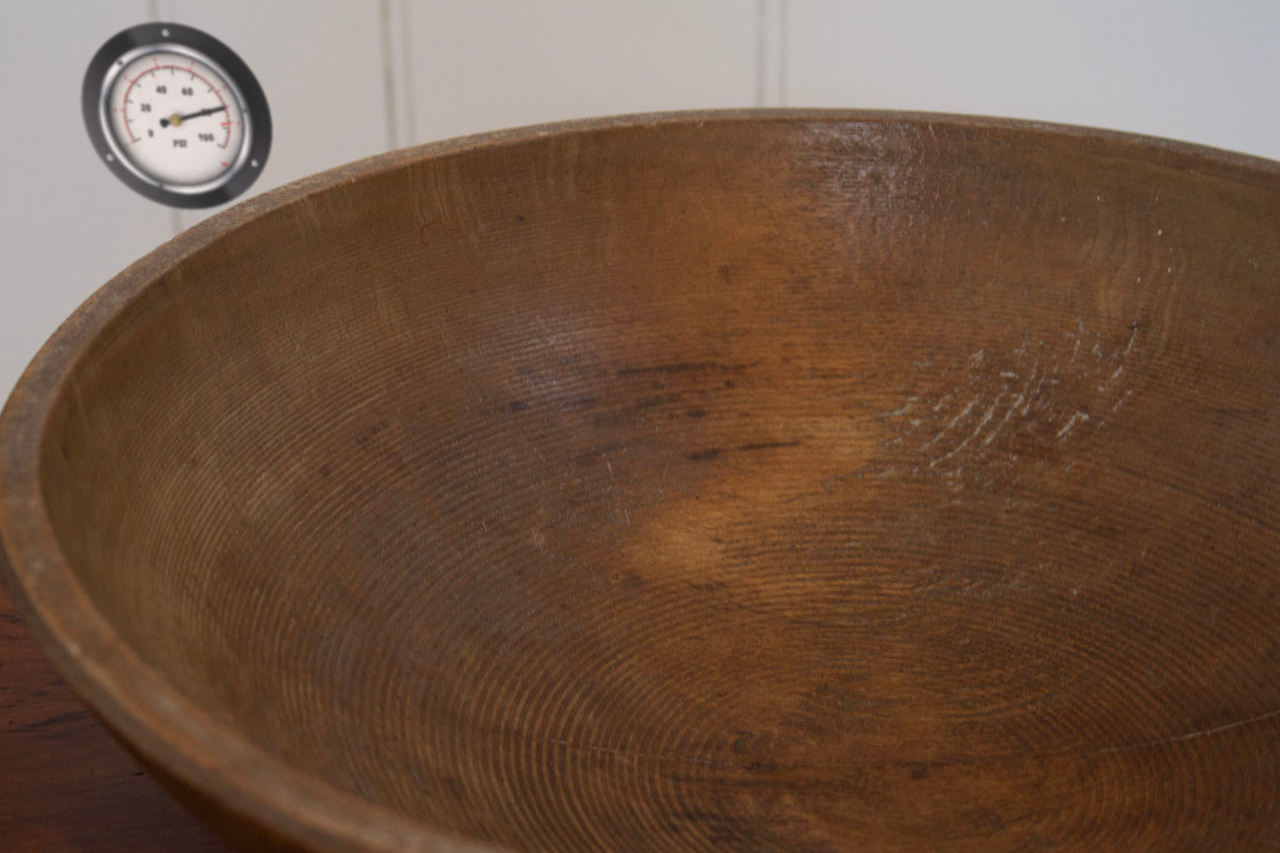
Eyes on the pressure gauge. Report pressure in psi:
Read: 80 psi
